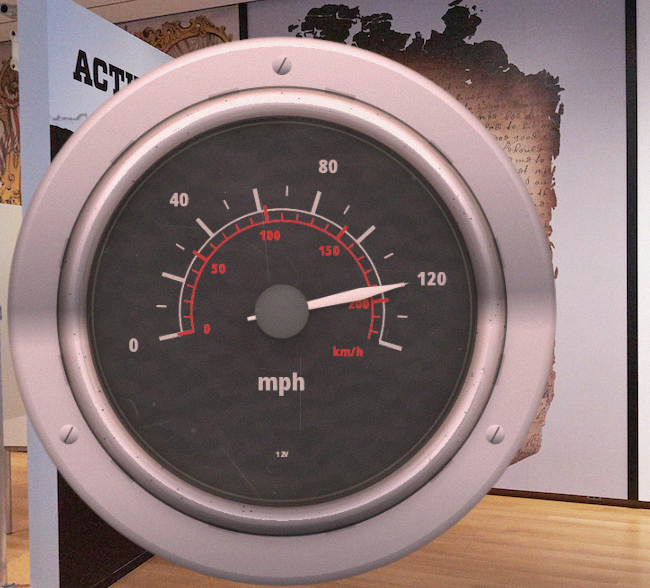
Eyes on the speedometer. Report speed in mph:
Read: 120 mph
